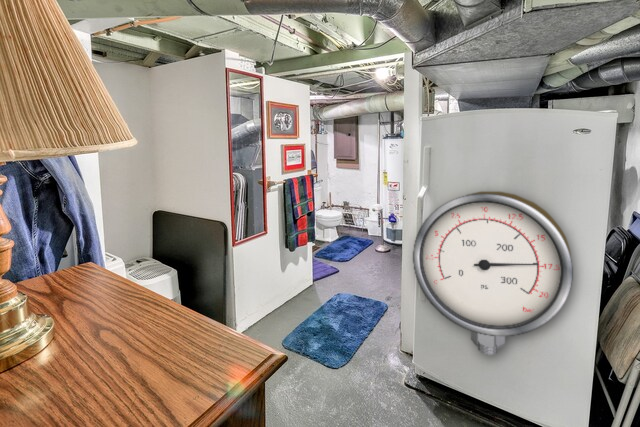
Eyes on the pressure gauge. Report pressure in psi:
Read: 250 psi
